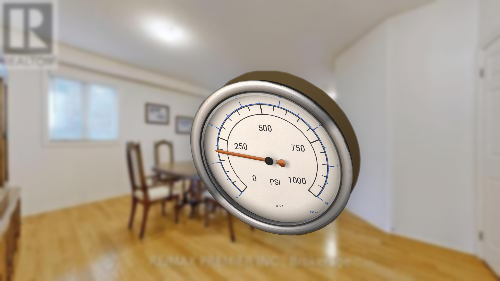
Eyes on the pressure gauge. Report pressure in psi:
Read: 200 psi
